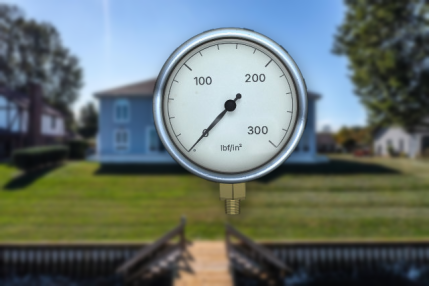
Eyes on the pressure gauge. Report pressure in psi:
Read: 0 psi
